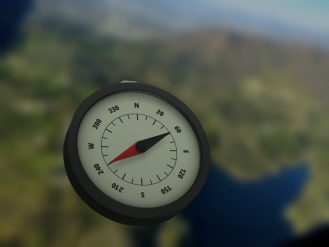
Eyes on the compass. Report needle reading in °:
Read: 240 °
